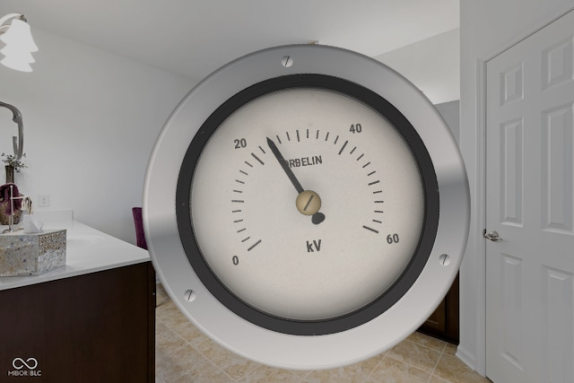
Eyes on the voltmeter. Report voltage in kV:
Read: 24 kV
